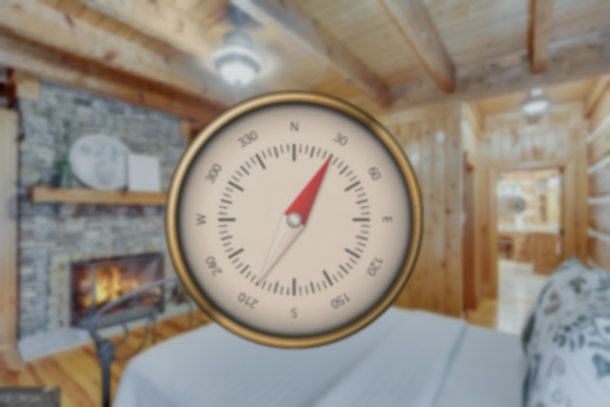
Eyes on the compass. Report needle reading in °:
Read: 30 °
